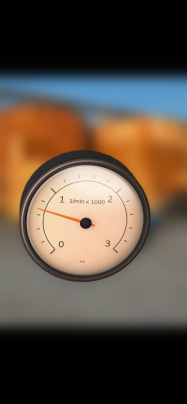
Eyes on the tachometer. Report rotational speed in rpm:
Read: 700 rpm
